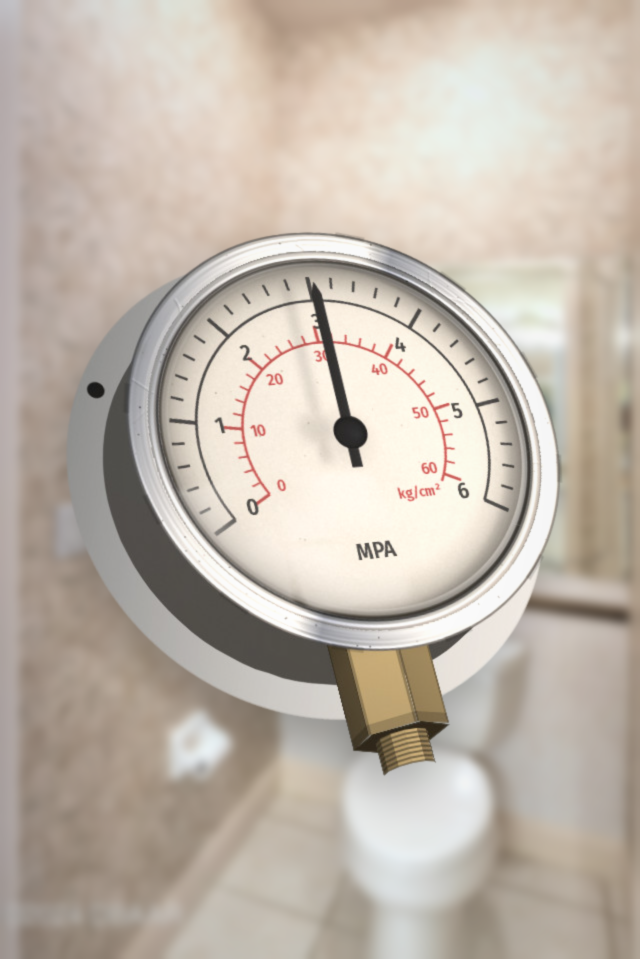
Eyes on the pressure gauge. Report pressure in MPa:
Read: 3 MPa
